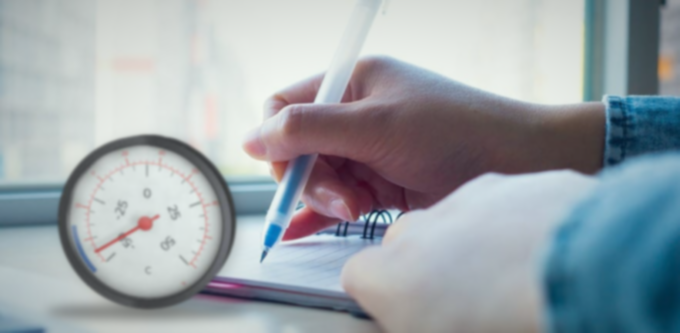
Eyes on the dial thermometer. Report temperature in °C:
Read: -45 °C
